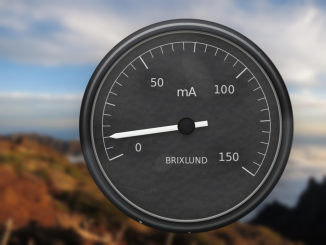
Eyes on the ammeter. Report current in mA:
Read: 10 mA
